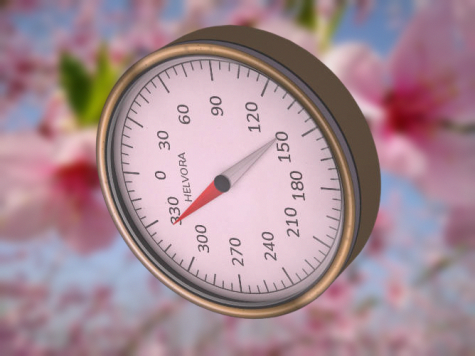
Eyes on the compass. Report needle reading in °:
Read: 322.5 °
